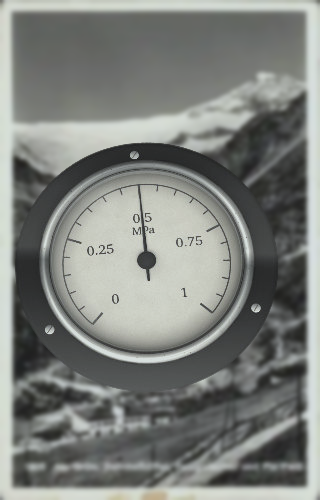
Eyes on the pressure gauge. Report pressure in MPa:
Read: 0.5 MPa
